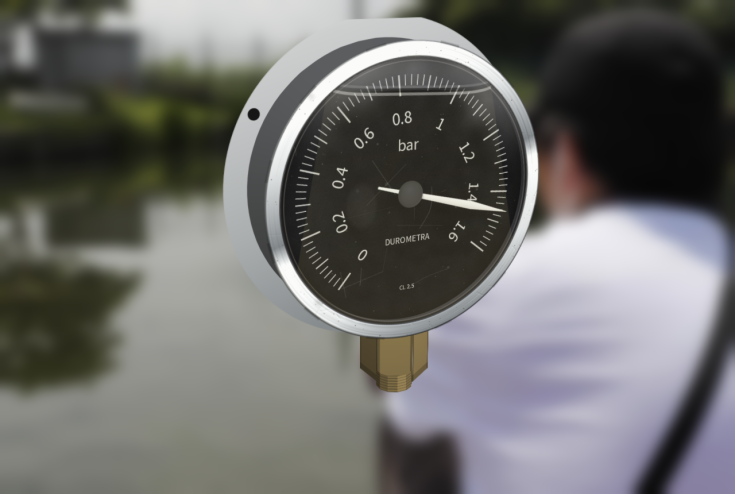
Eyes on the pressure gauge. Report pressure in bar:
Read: 1.46 bar
